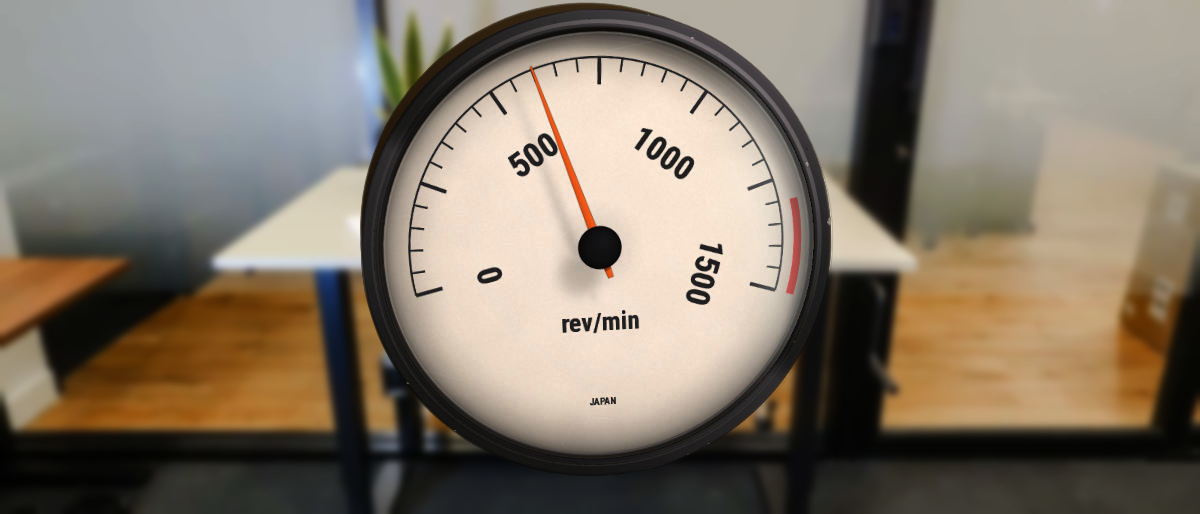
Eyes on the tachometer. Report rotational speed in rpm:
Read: 600 rpm
